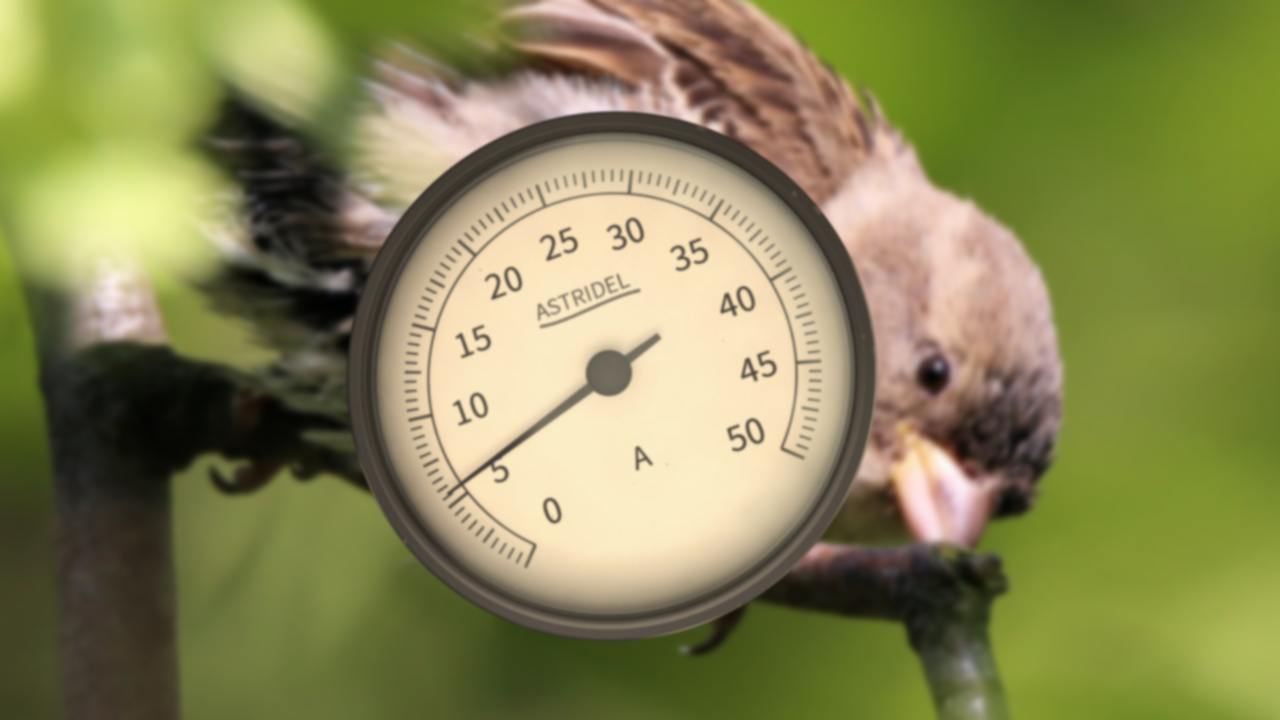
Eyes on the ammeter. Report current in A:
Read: 5.5 A
